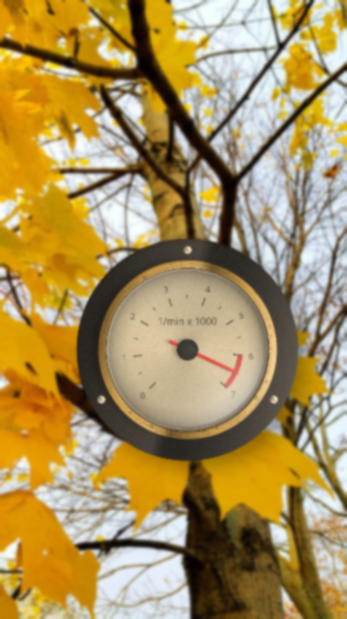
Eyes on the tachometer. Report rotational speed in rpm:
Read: 6500 rpm
